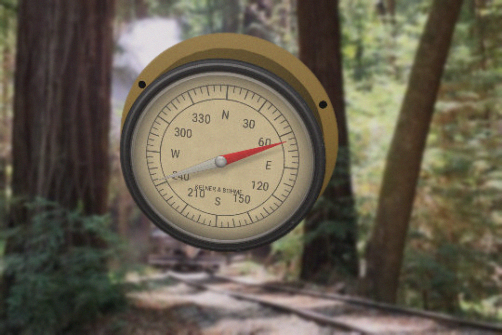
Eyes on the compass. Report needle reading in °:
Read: 65 °
